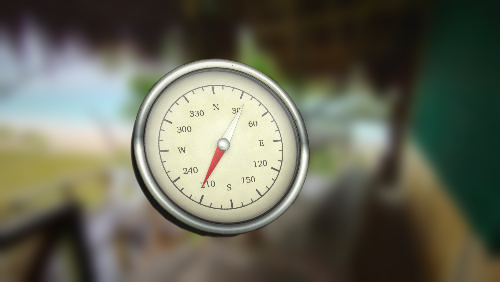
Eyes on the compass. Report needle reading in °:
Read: 215 °
